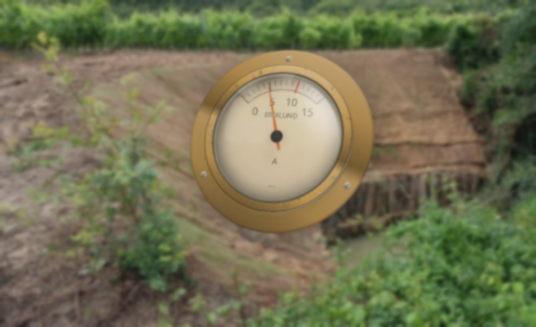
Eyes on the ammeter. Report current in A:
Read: 5 A
